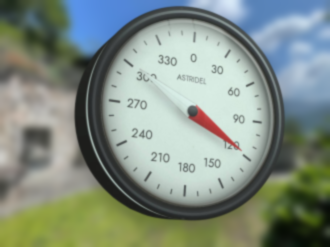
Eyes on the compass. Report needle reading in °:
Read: 120 °
